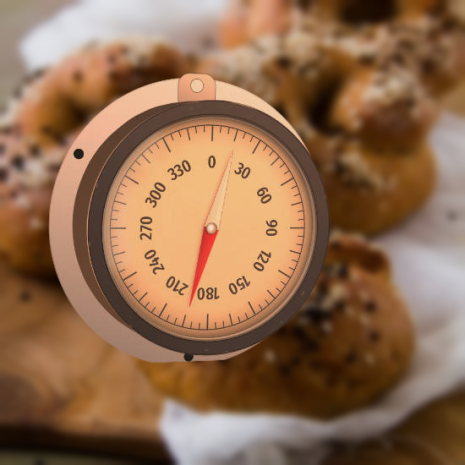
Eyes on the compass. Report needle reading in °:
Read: 195 °
